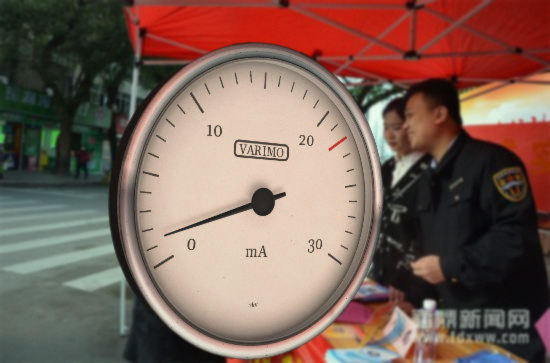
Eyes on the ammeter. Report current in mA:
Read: 1.5 mA
